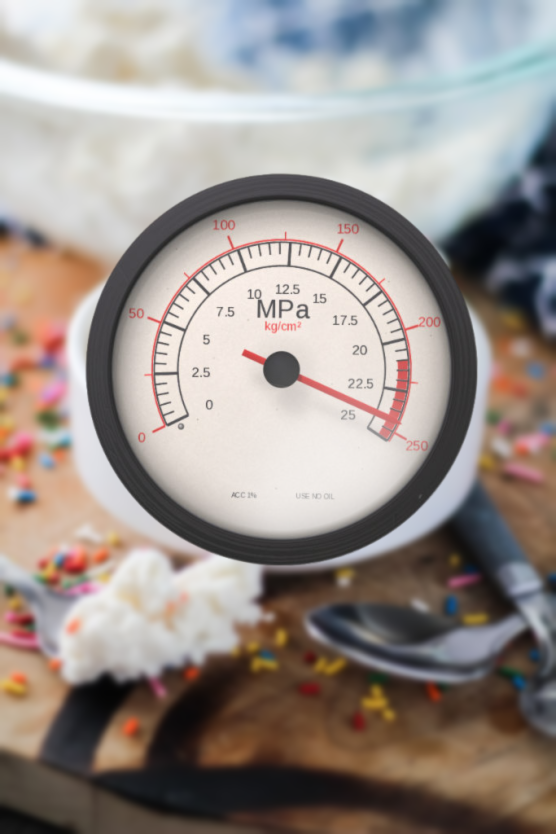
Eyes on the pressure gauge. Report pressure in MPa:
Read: 24 MPa
